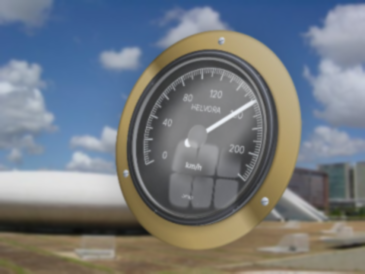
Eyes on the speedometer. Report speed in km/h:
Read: 160 km/h
